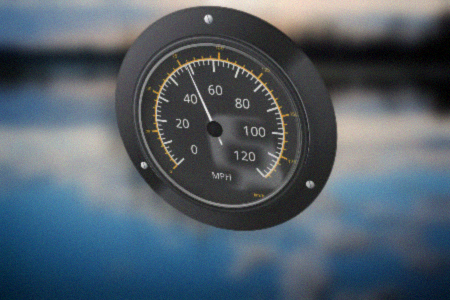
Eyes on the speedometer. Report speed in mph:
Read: 50 mph
